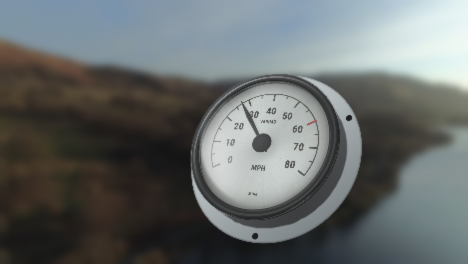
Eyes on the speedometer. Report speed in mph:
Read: 27.5 mph
